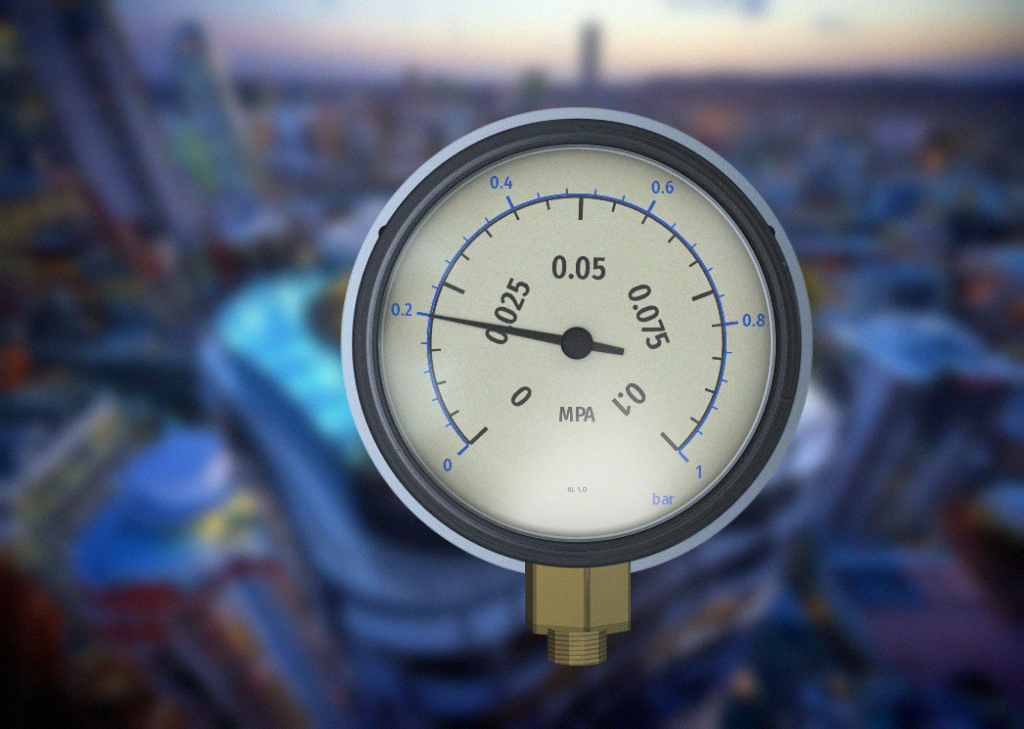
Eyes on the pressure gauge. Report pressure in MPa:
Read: 0.02 MPa
